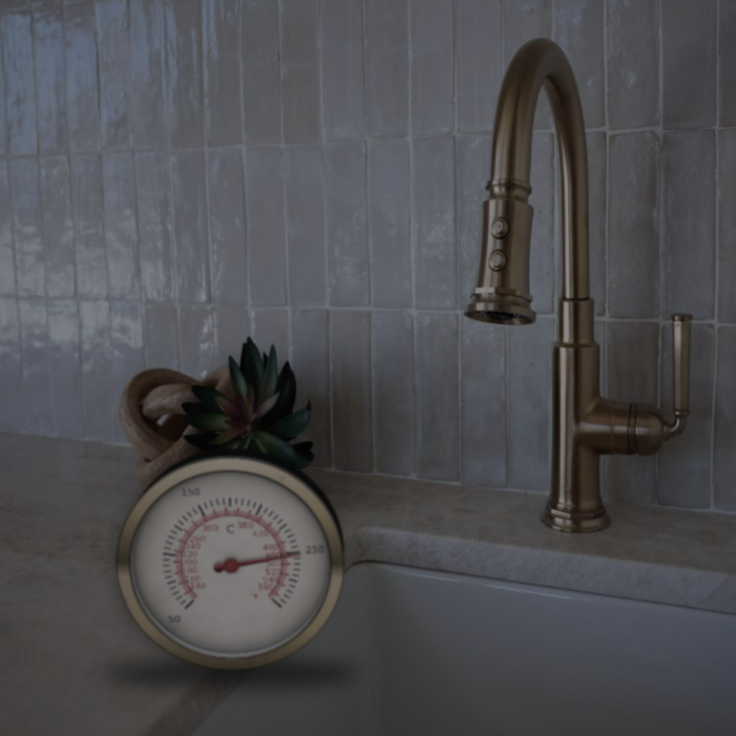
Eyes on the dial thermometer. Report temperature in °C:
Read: 250 °C
